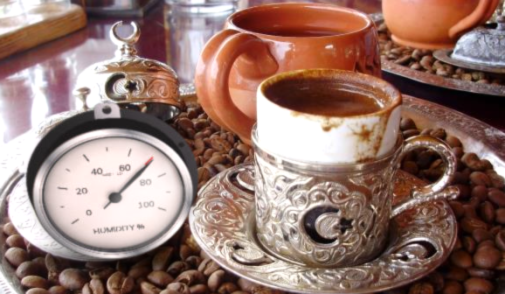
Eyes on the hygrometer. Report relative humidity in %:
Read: 70 %
